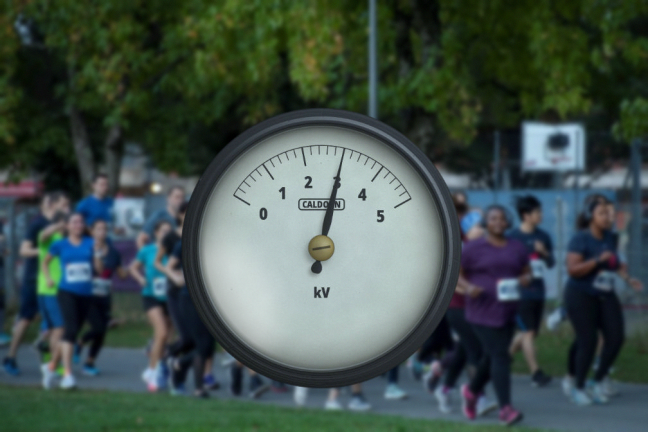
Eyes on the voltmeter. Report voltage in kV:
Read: 3 kV
